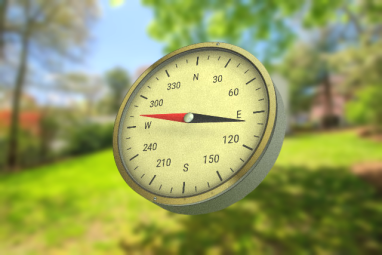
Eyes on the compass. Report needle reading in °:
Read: 280 °
